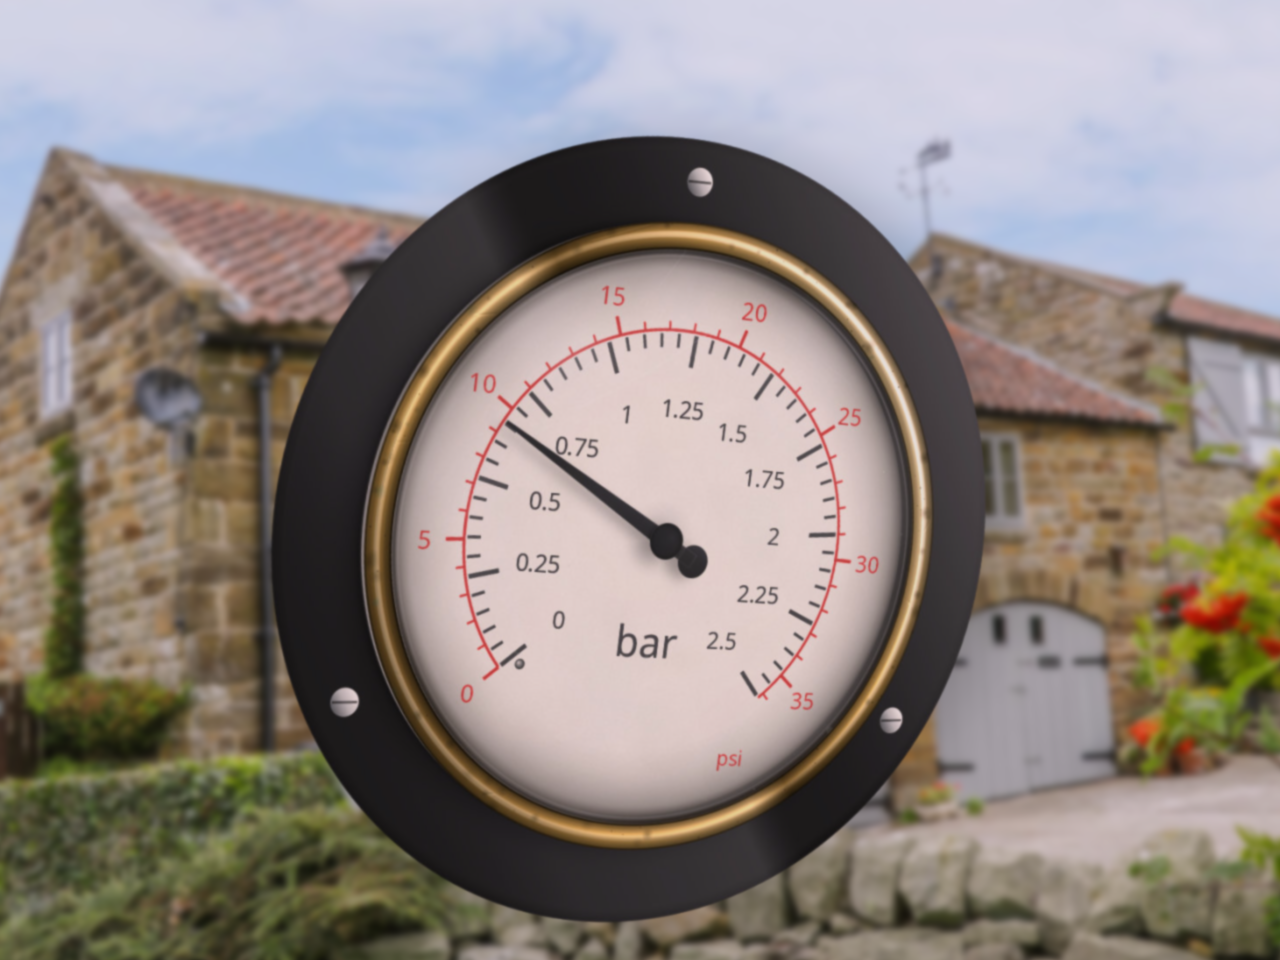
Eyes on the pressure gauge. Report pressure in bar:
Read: 0.65 bar
